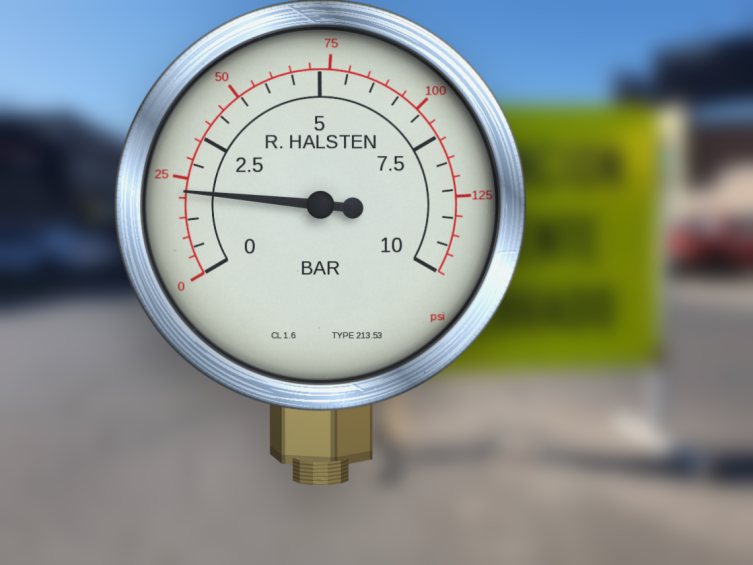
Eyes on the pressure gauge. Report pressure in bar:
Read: 1.5 bar
